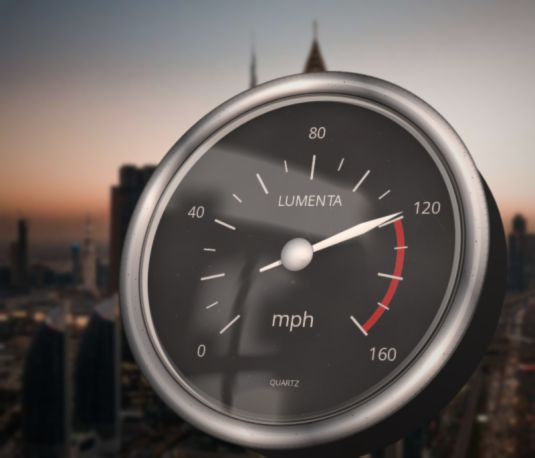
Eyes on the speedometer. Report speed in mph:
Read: 120 mph
